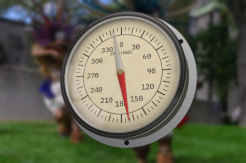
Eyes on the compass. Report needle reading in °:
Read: 170 °
